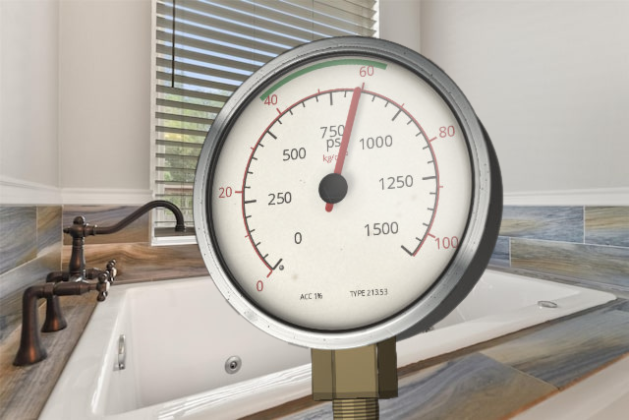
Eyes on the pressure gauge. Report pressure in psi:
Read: 850 psi
